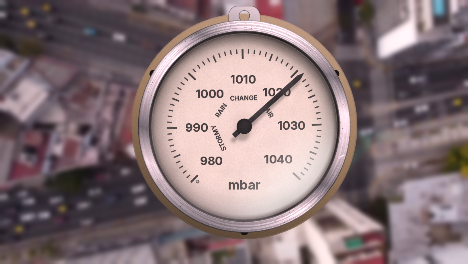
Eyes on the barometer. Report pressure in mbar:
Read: 1021 mbar
